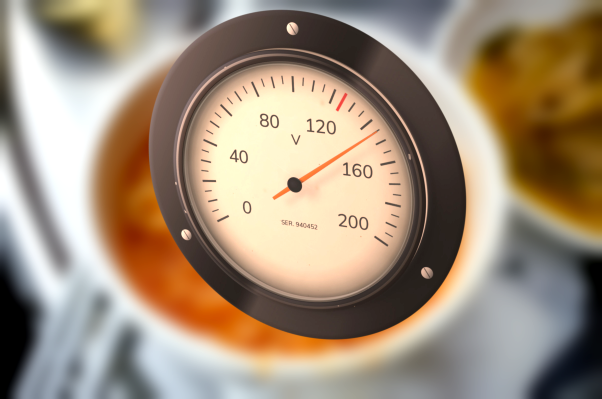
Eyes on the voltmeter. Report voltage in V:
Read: 145 V
